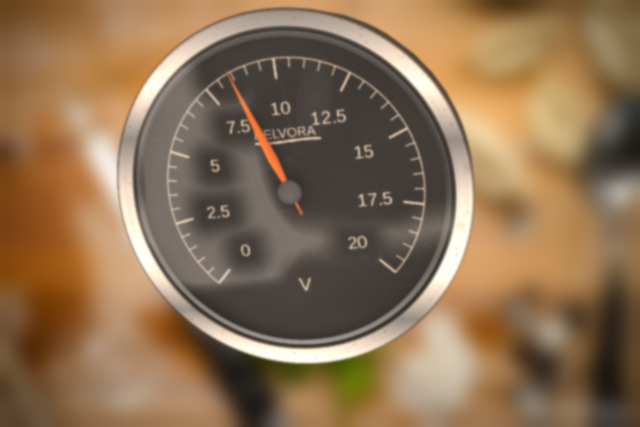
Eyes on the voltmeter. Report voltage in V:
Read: 8.5 V
